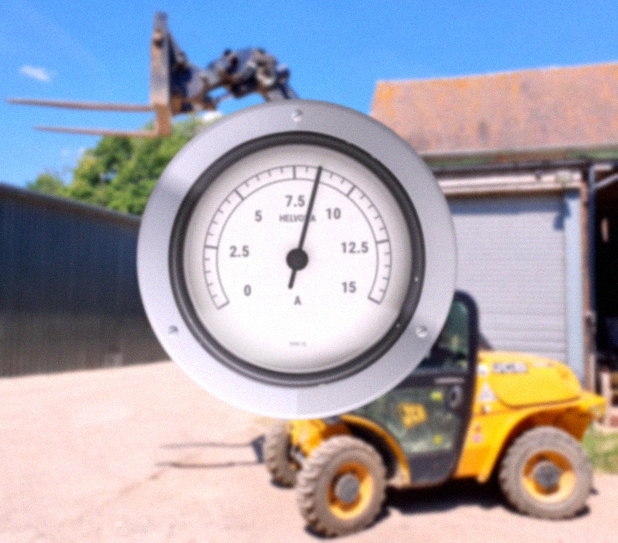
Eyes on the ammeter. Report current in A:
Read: 8.5 A
